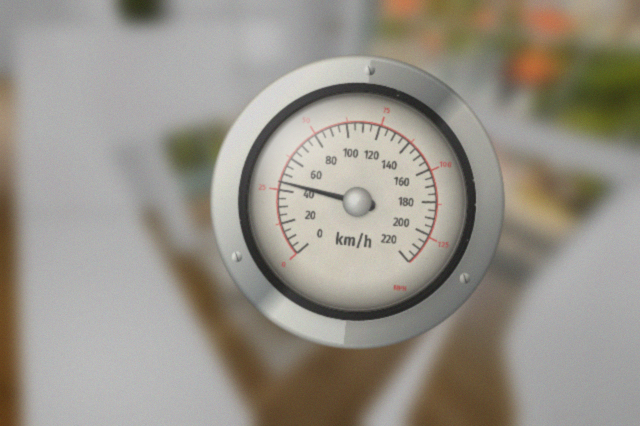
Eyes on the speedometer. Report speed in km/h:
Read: 45 km/h
